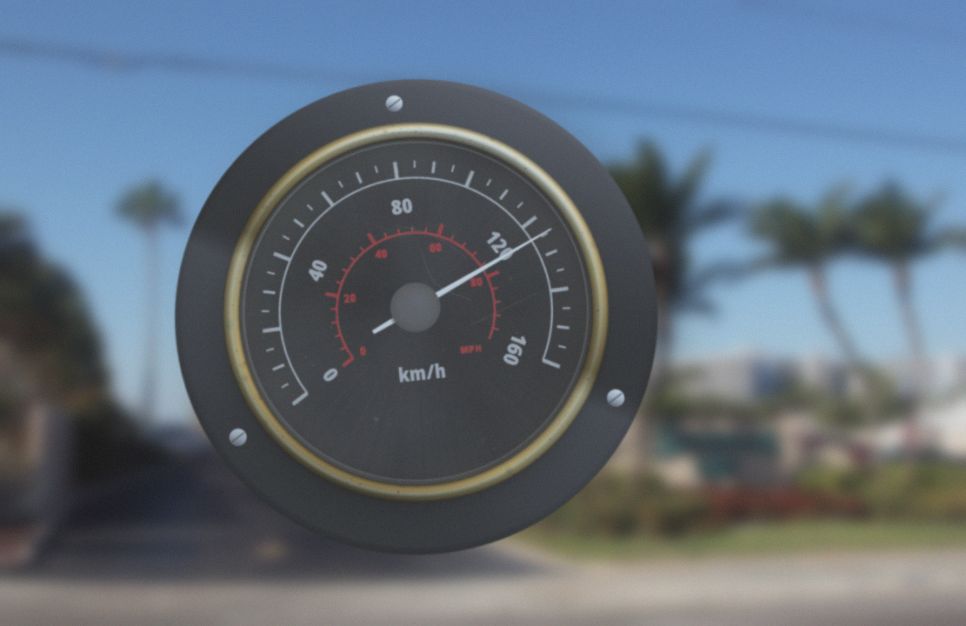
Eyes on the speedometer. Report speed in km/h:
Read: 125 km/h
